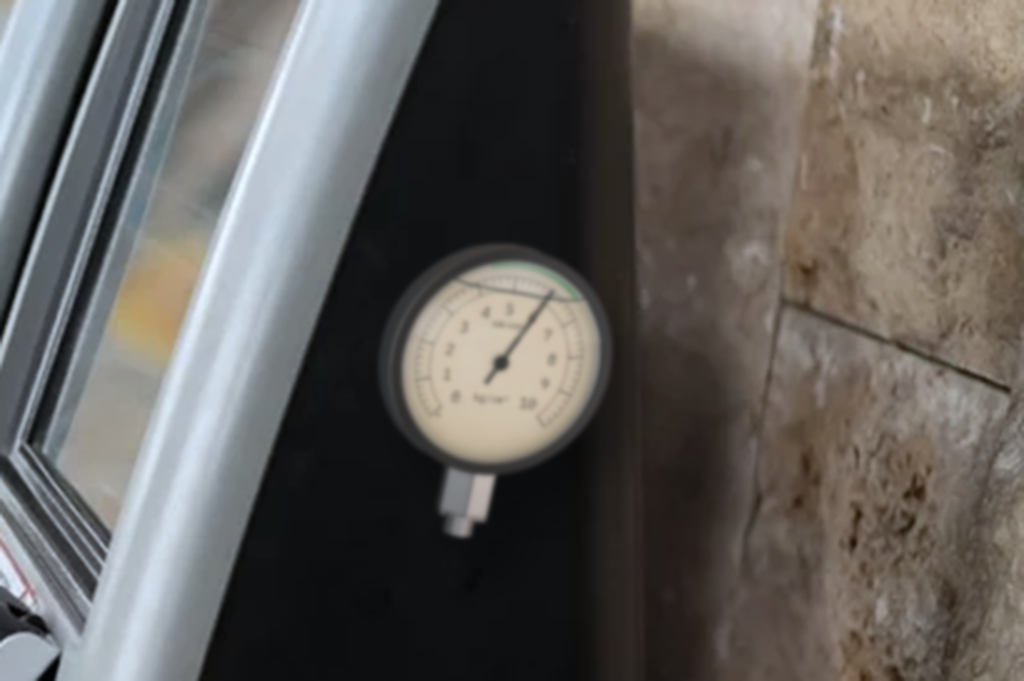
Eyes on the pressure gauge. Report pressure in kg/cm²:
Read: 6 kg/cm²
